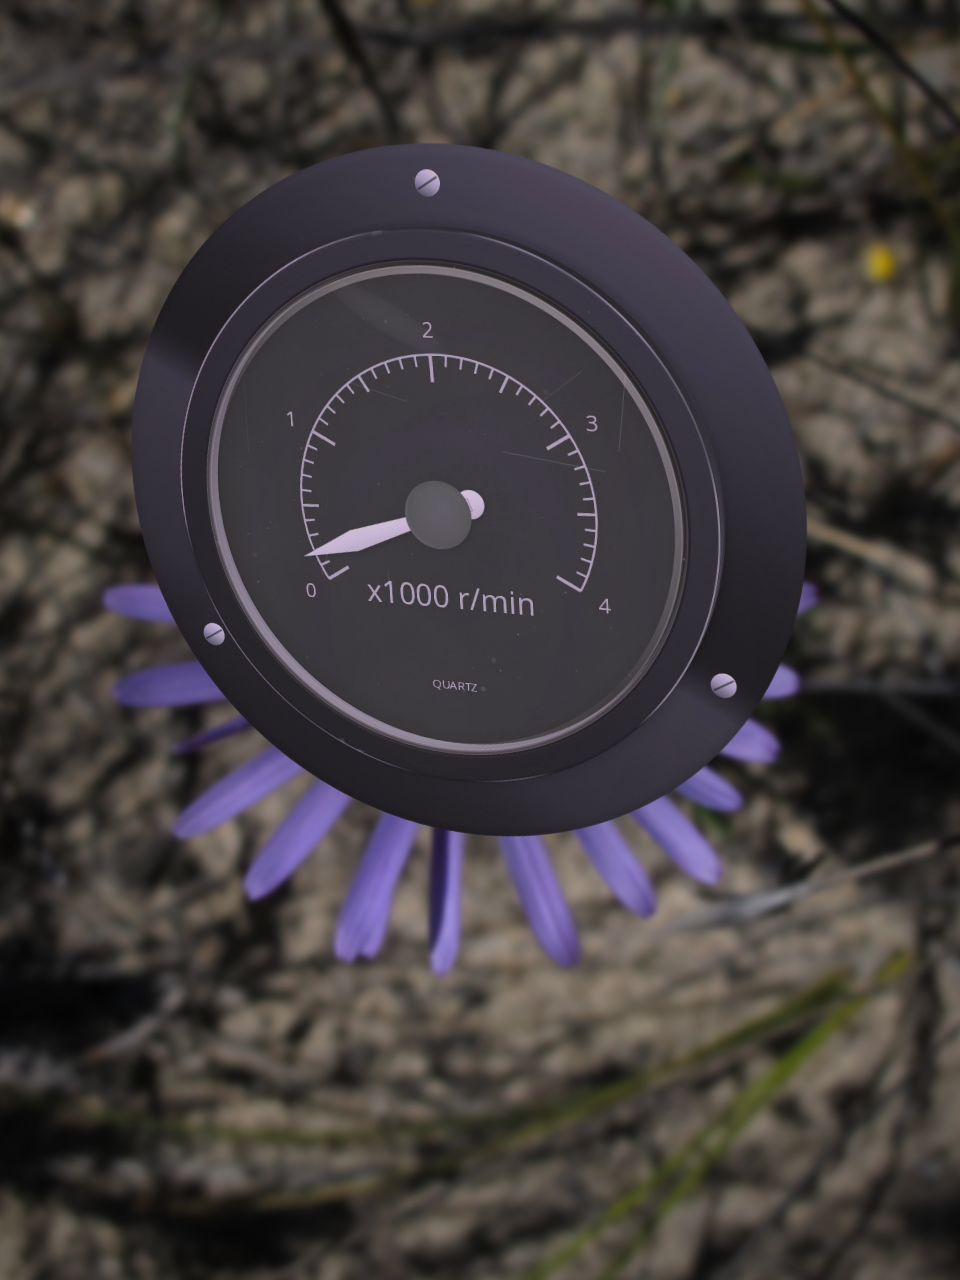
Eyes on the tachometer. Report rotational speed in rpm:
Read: 200 rpm
